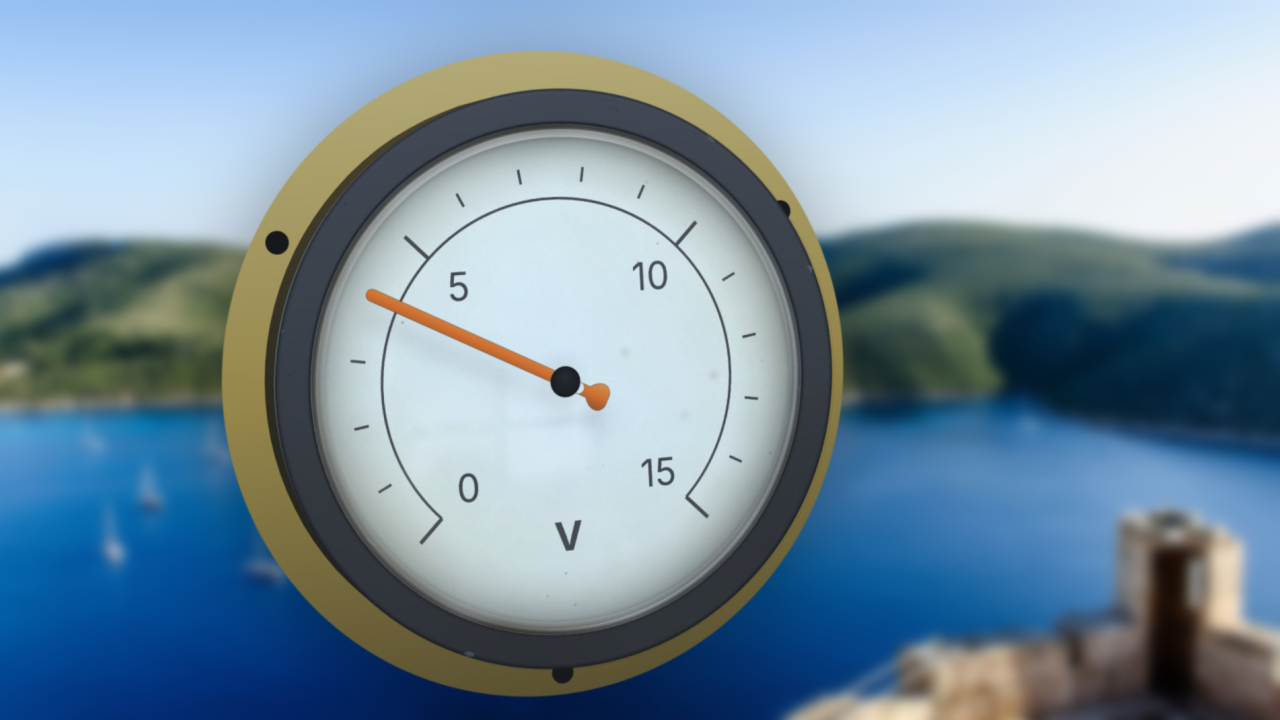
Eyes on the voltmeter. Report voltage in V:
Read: 4 V
